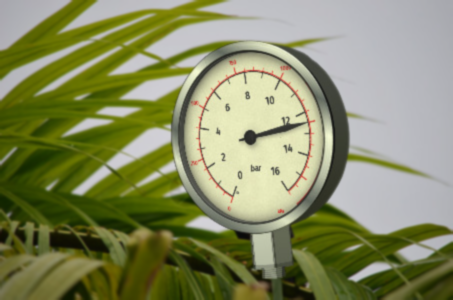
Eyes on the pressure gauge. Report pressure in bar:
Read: 12.5 bar
